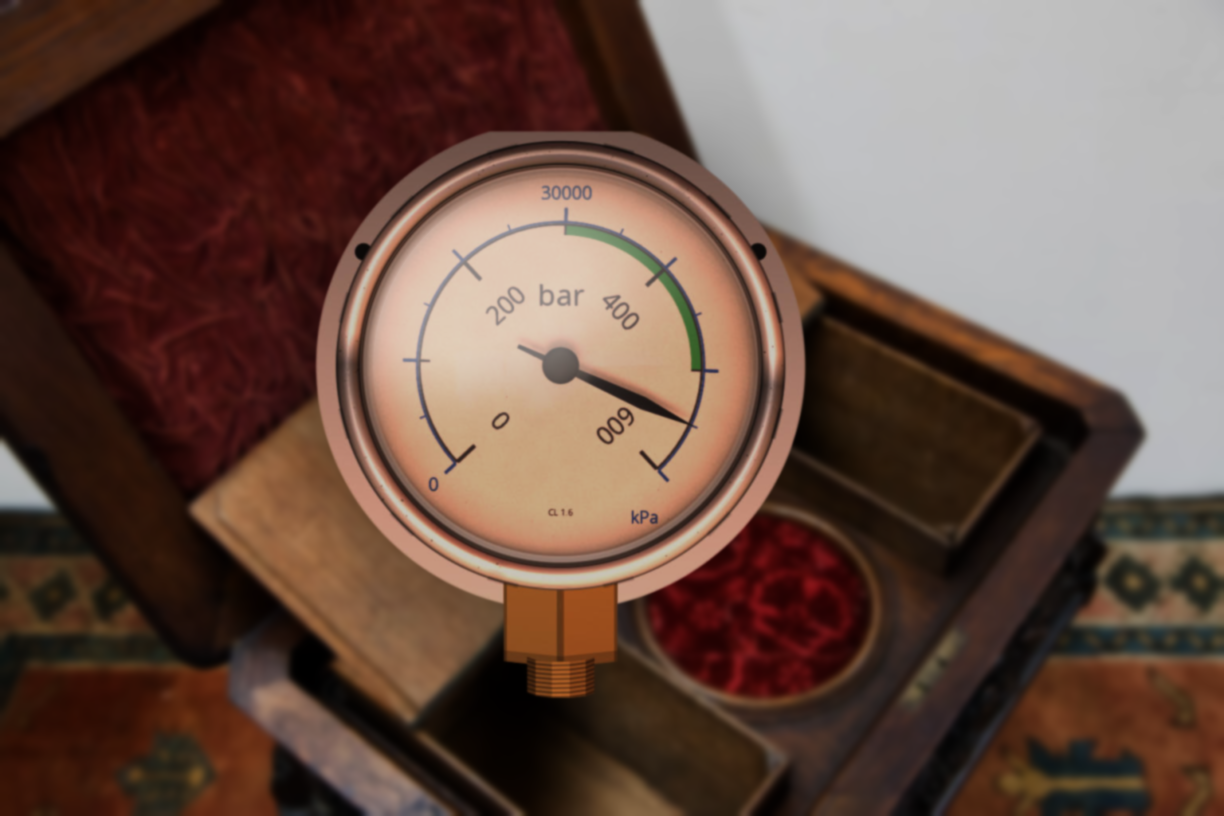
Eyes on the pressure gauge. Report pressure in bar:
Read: 550 bar
